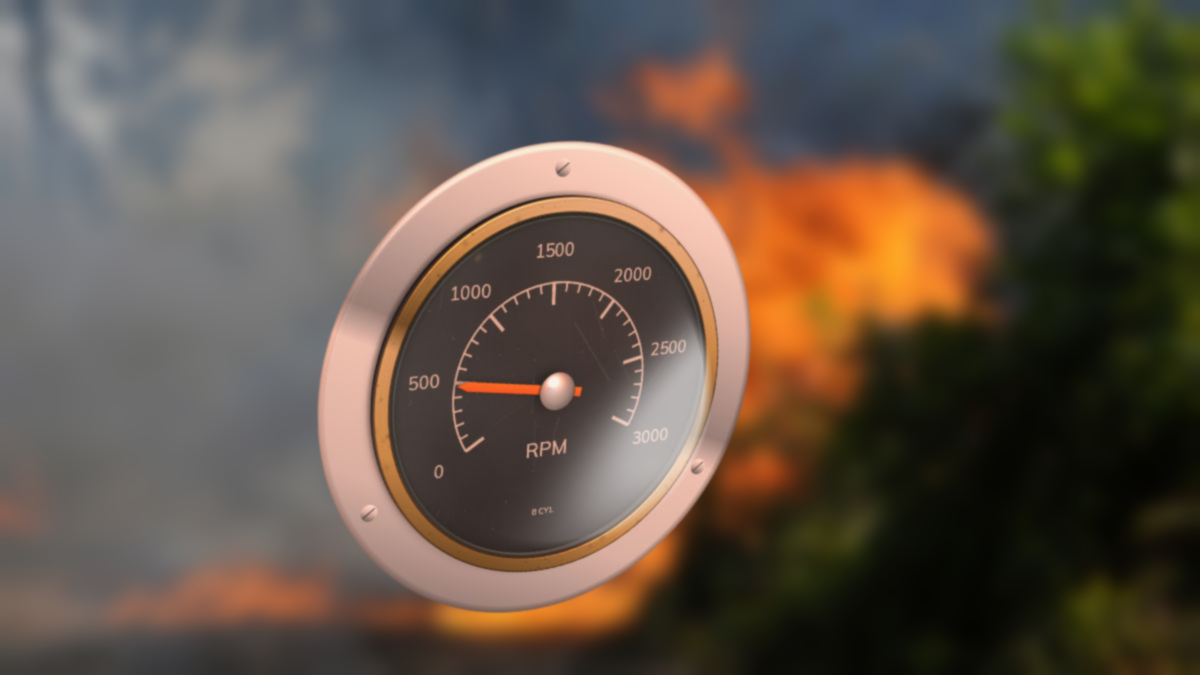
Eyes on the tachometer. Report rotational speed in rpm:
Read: 500 rpm
